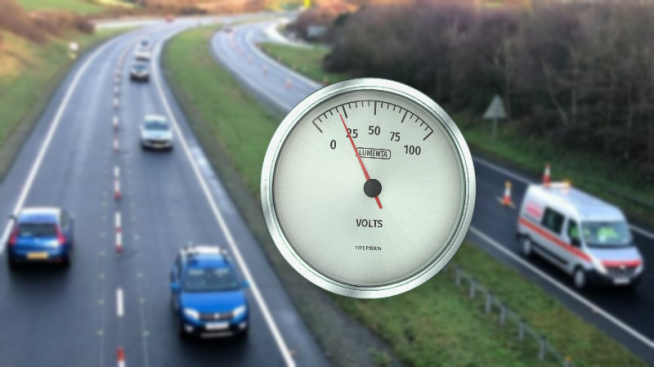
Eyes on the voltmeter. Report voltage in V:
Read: 20 V
